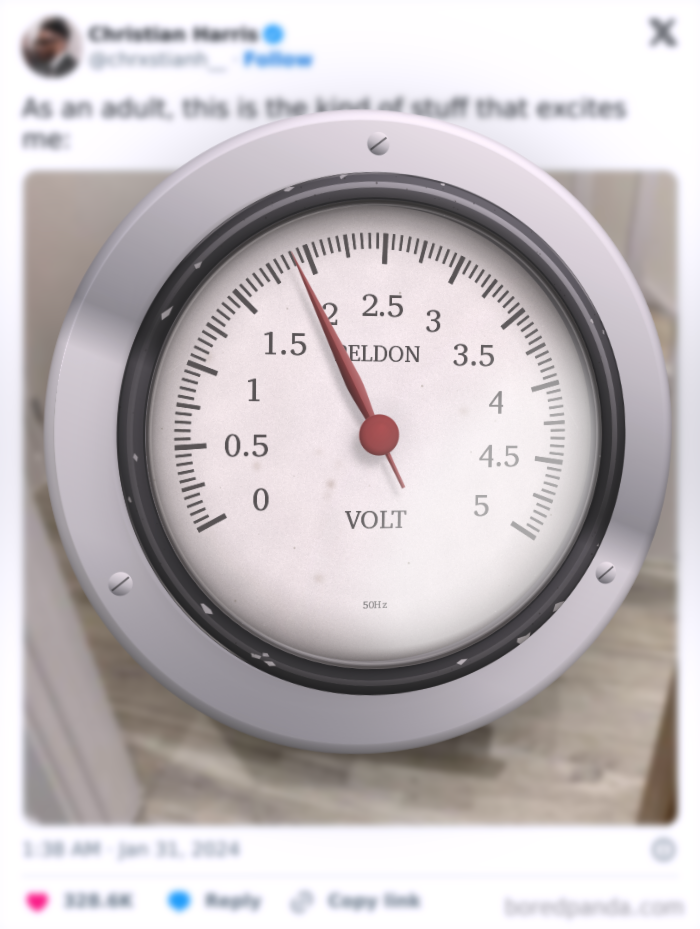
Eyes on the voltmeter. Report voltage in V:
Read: 1.9 V
